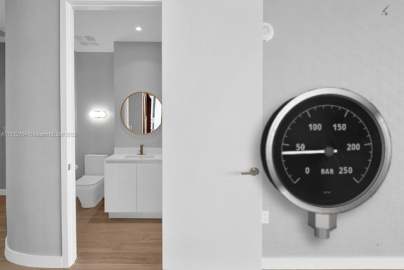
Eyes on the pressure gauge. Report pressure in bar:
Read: 40 bar
